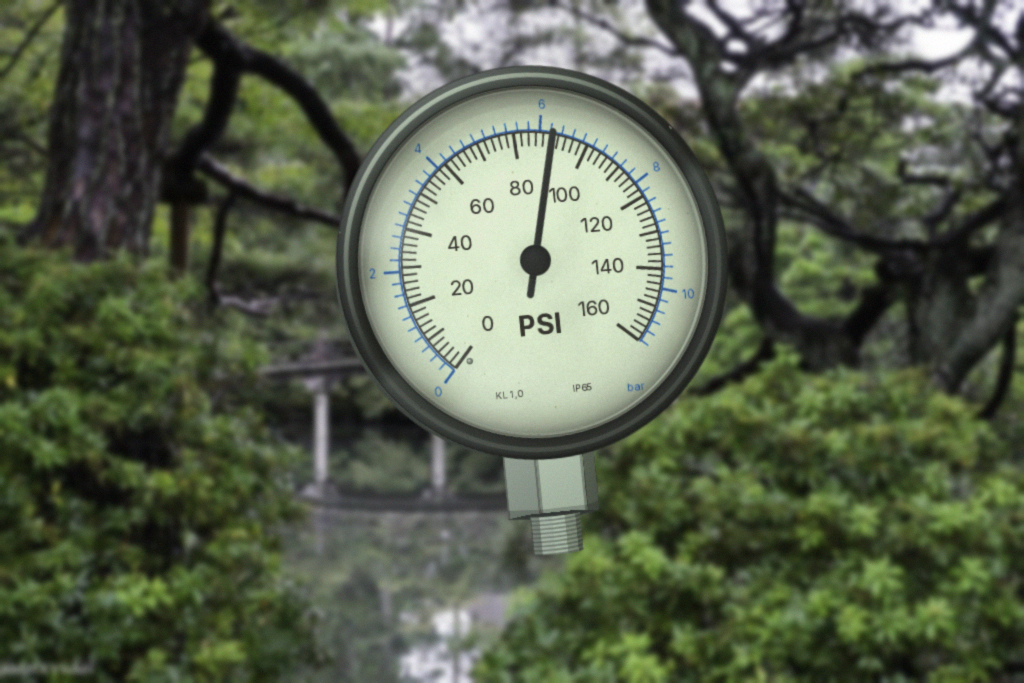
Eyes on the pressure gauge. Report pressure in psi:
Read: 90 psi
